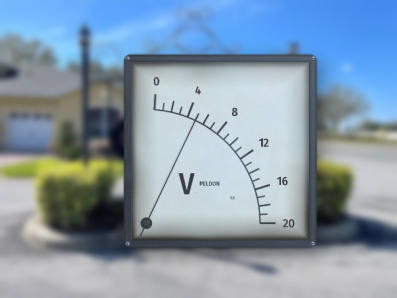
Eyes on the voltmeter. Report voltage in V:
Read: 5 V
